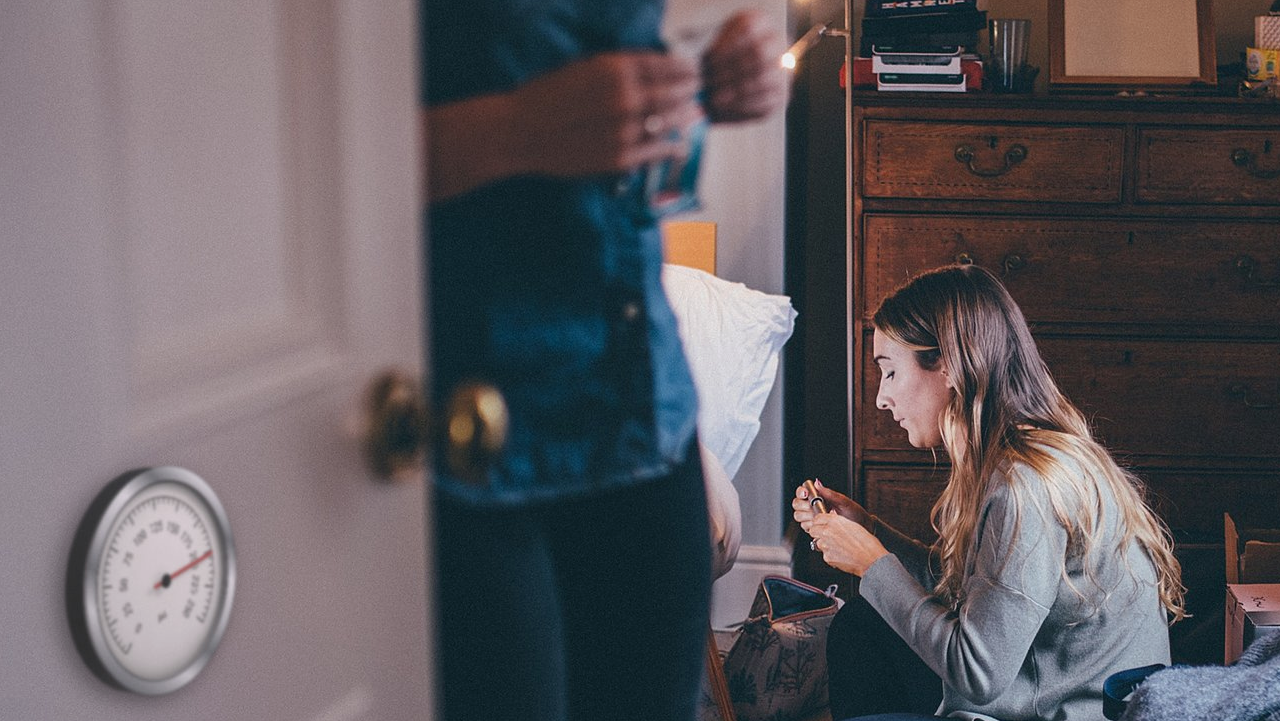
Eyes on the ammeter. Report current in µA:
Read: 200 µA
